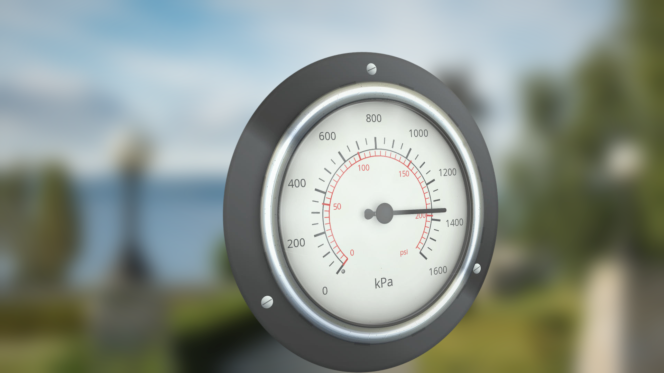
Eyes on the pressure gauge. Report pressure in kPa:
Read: 1350 kPa
